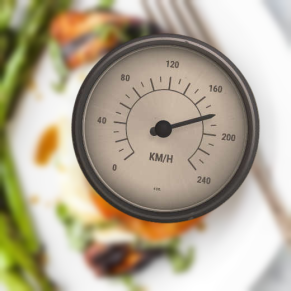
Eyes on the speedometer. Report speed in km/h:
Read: 180 km/h
